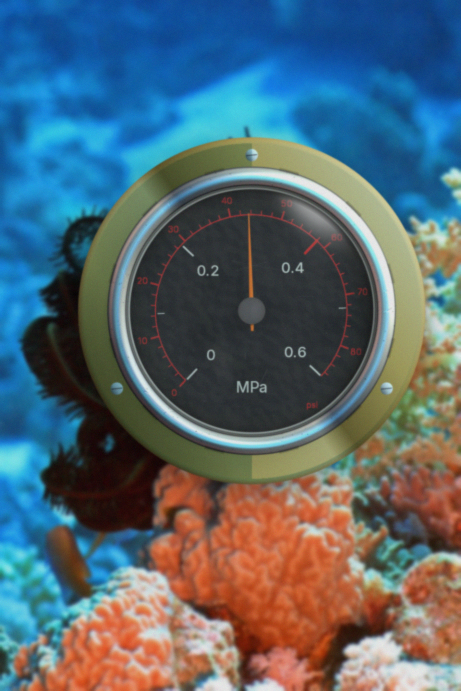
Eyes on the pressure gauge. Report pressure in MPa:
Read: 0.3 MPa
